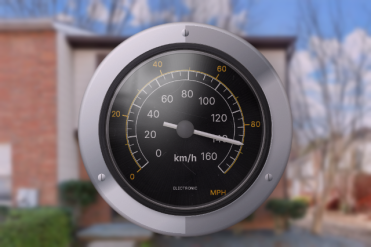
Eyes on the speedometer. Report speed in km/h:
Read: 140 km/h
